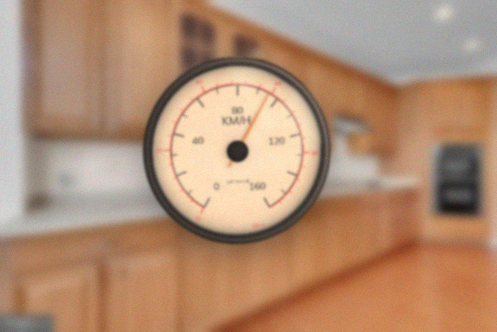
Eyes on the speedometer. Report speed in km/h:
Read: 95 km/h
